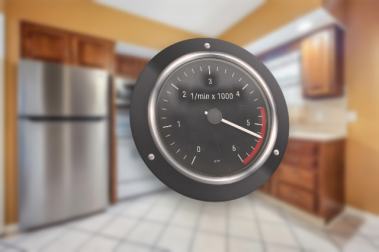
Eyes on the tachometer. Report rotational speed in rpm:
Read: 5300 rpm
